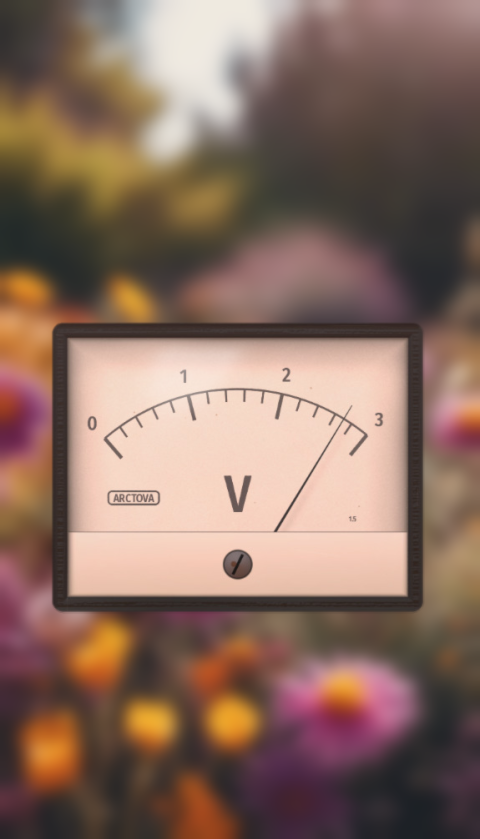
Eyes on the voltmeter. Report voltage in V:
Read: 2.7 V
